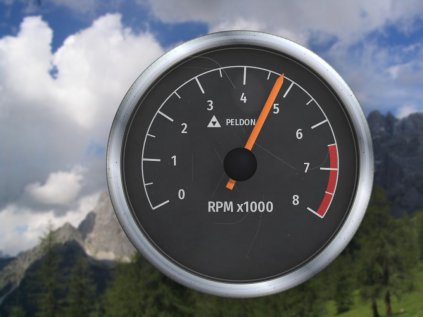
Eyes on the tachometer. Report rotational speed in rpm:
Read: 4750 rpm
